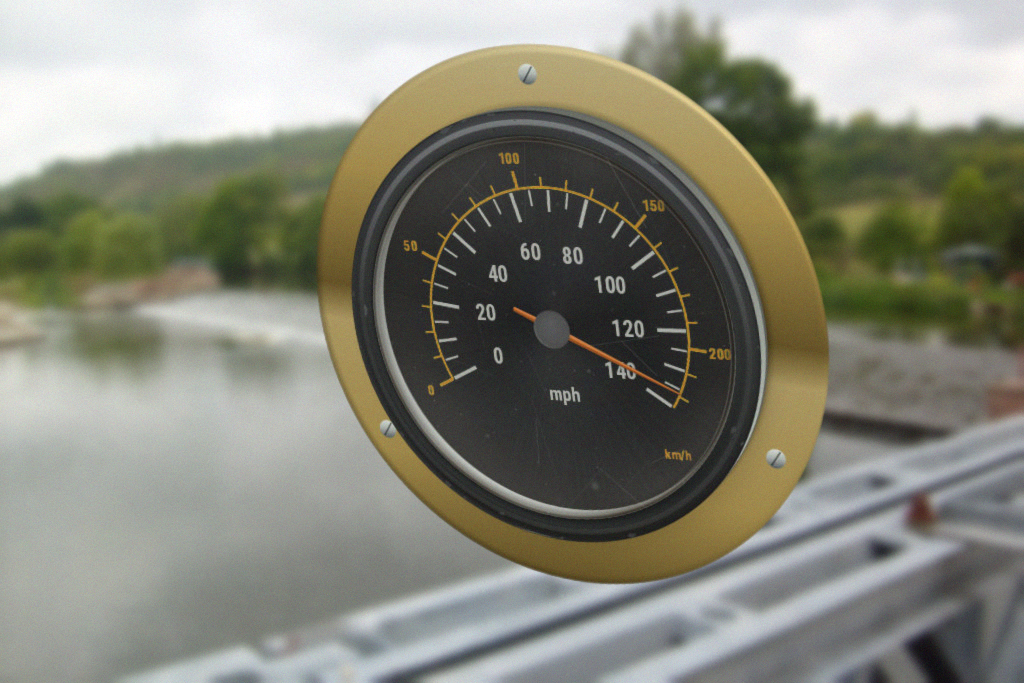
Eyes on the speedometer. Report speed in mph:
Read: 135 mph
